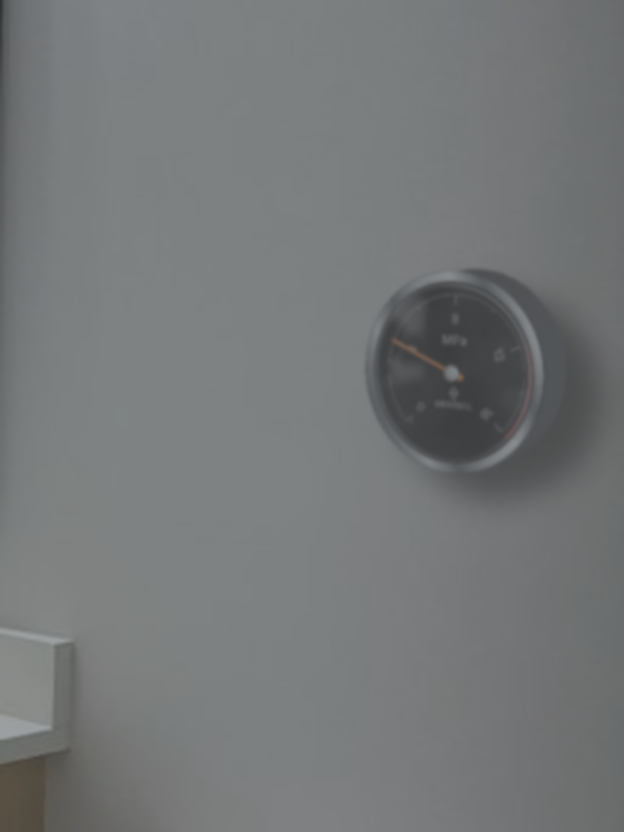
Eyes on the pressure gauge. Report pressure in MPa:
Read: 4 MPa
